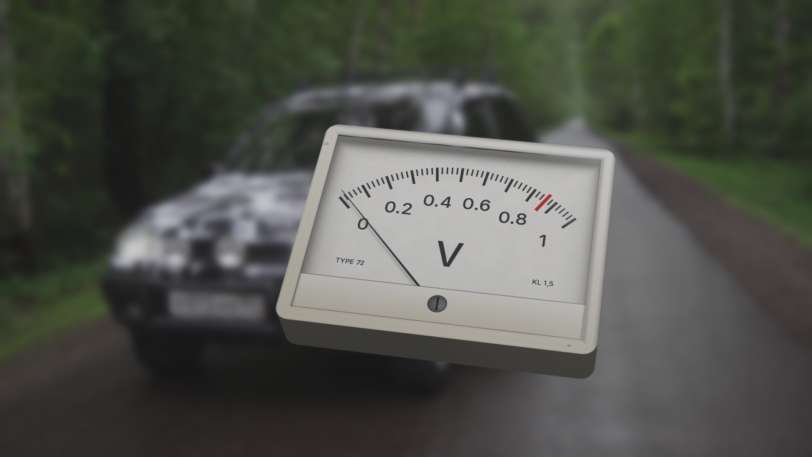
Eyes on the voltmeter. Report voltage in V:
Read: 0.02 V
